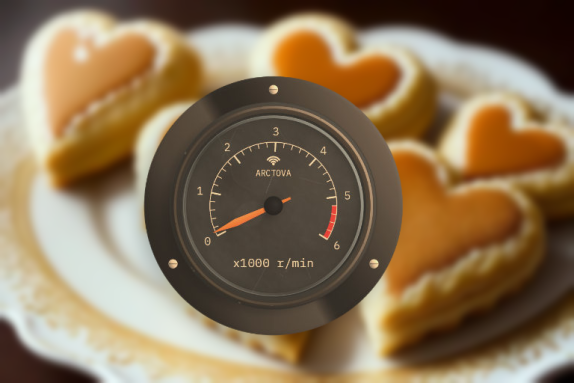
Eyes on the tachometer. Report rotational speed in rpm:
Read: 100 rpm
